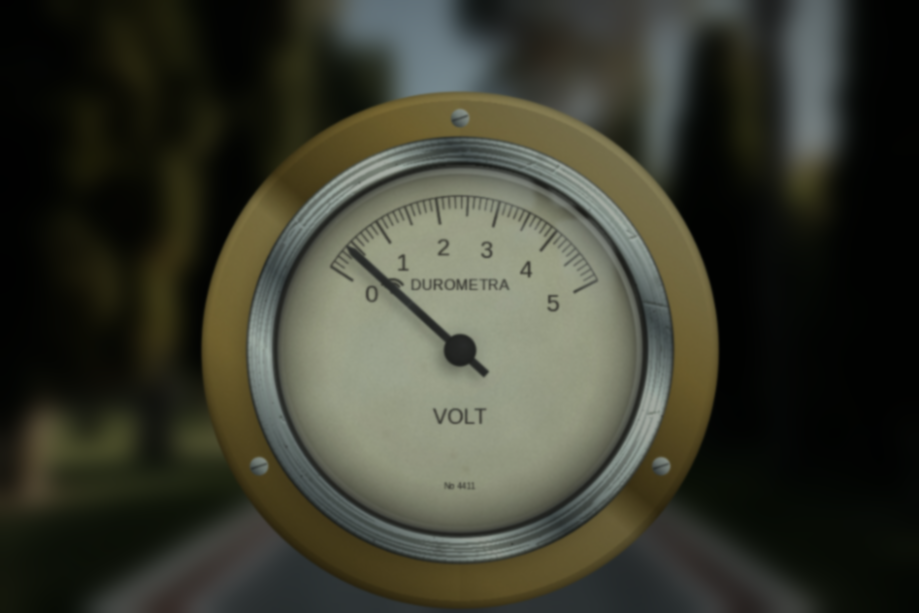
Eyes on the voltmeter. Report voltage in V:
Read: 0.4 V
